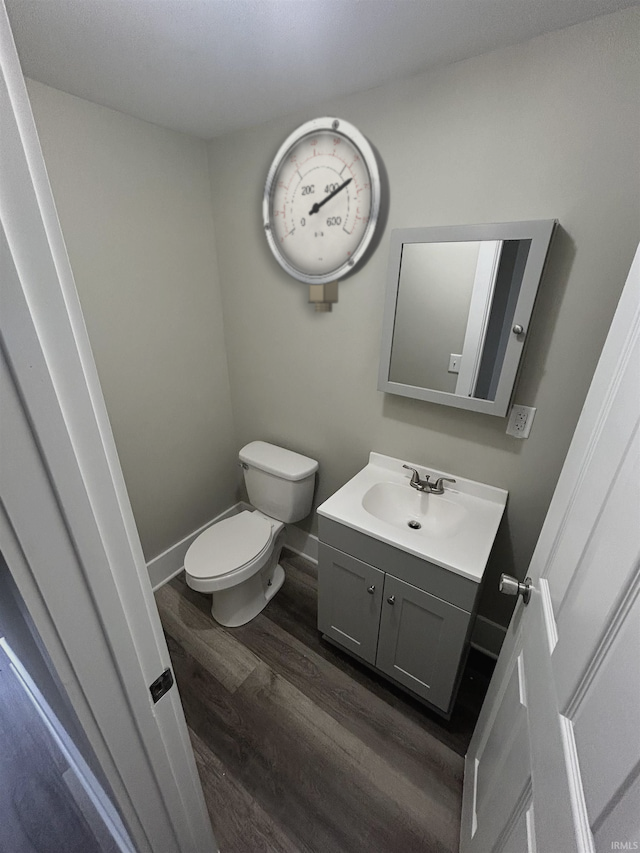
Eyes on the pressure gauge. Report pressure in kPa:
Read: 450 kPa
